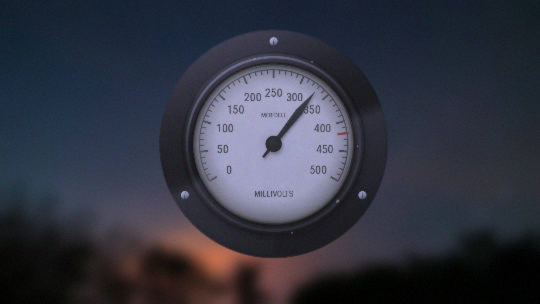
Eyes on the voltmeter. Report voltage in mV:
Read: 330 mV
